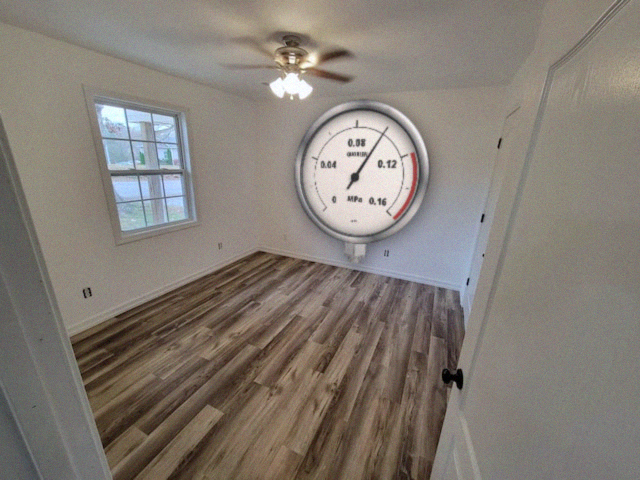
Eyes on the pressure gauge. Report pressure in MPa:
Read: 0.1 MPa
